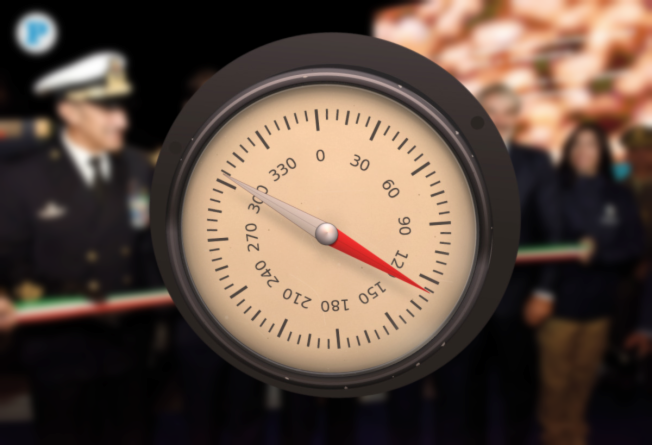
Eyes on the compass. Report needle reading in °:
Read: 125 °
